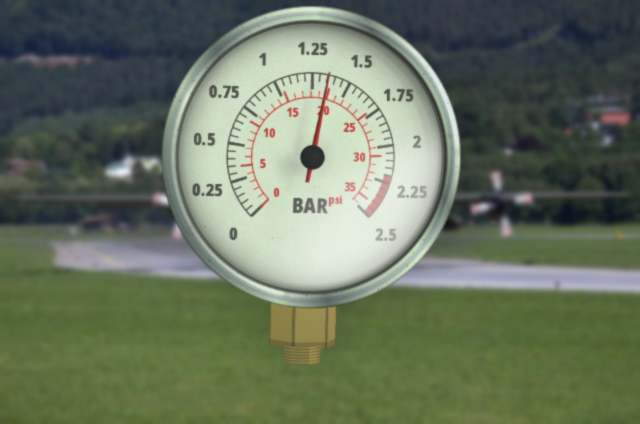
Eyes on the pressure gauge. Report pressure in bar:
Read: 1.35 bar
